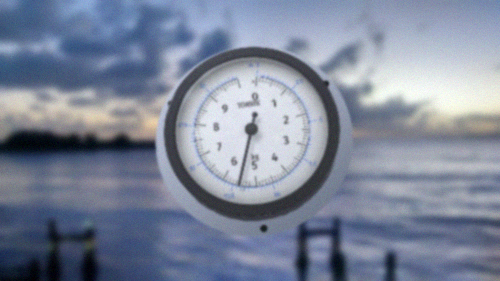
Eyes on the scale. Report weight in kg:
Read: 5.5 kg
